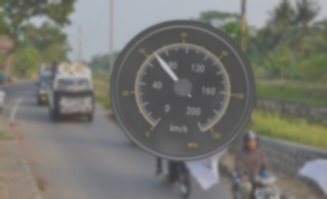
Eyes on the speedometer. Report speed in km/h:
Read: 70 km/h
